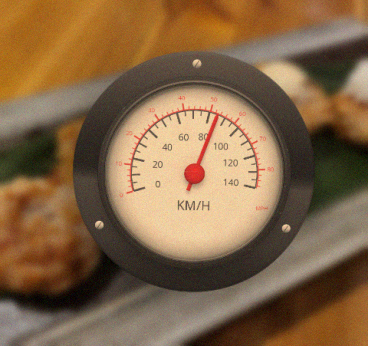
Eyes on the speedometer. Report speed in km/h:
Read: 85 km/h
